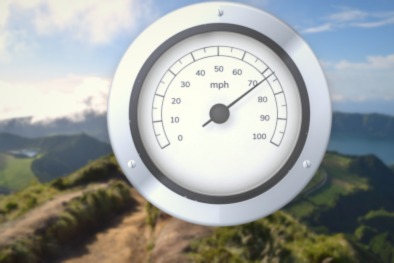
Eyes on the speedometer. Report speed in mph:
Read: 72.5 mph
